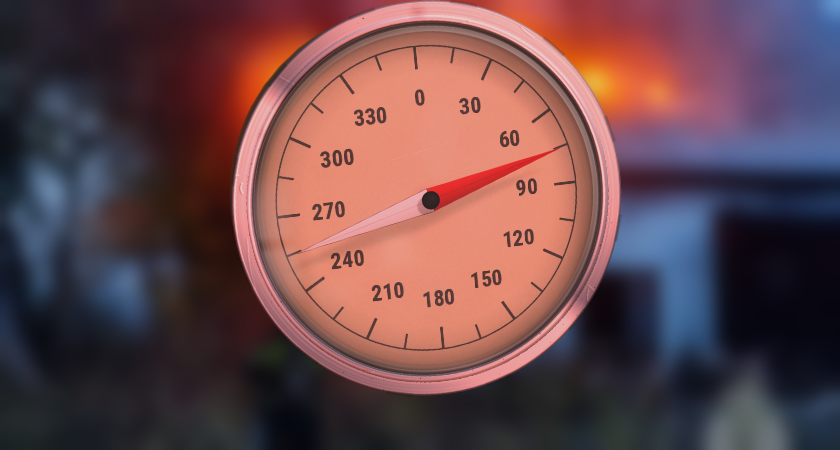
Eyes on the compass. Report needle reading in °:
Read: 75 °
